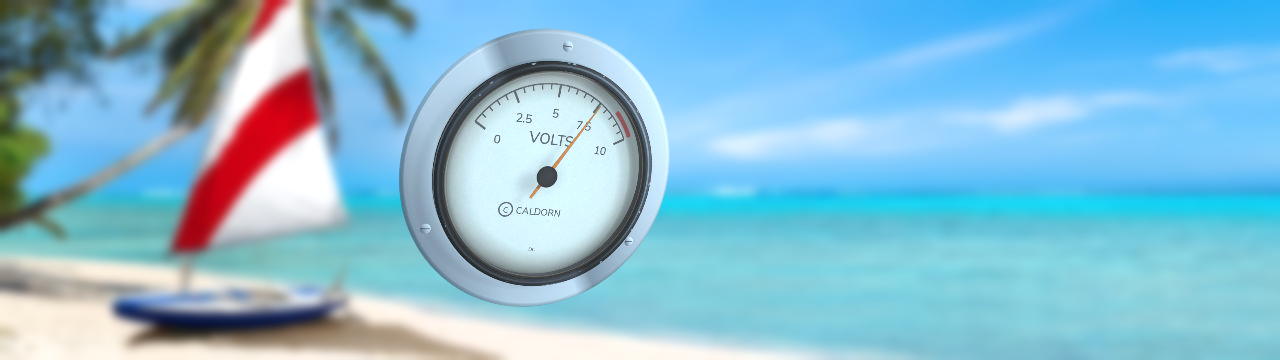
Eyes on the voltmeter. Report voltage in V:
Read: 7.5 V
